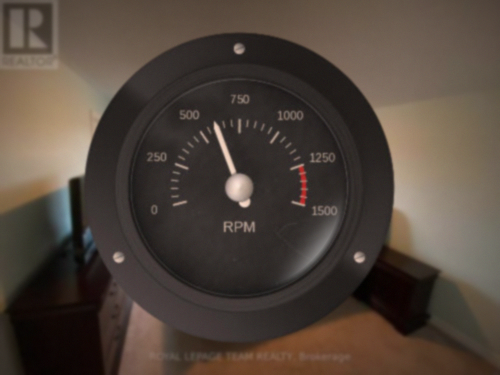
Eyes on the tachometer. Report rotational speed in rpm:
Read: 600 rpm
